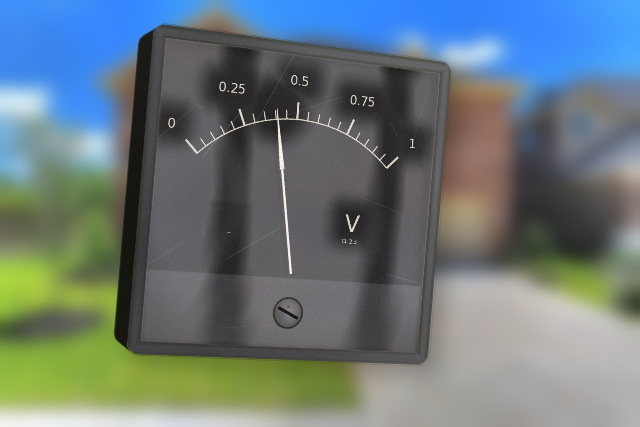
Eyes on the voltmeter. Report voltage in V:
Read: 0.4 V
